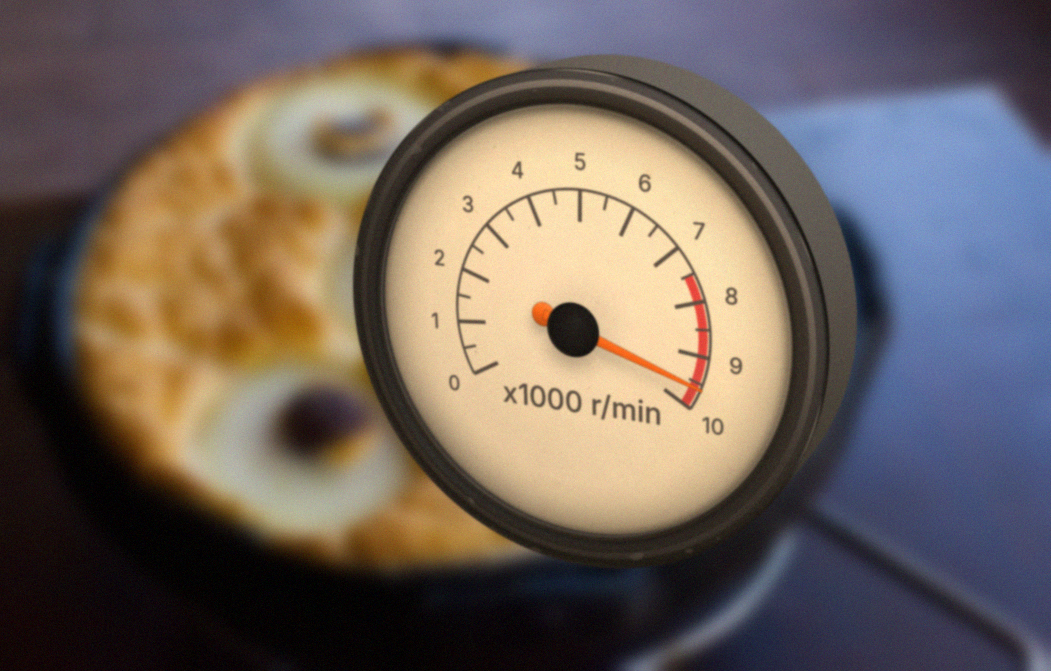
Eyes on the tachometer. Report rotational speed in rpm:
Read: 9500 rpm
